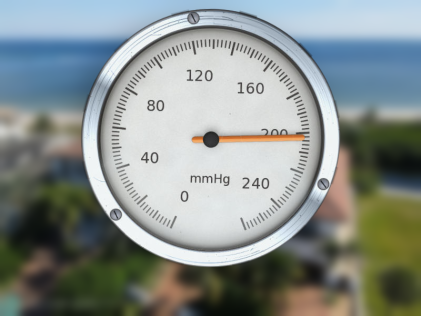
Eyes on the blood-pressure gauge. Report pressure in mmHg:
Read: 202 mmHg
